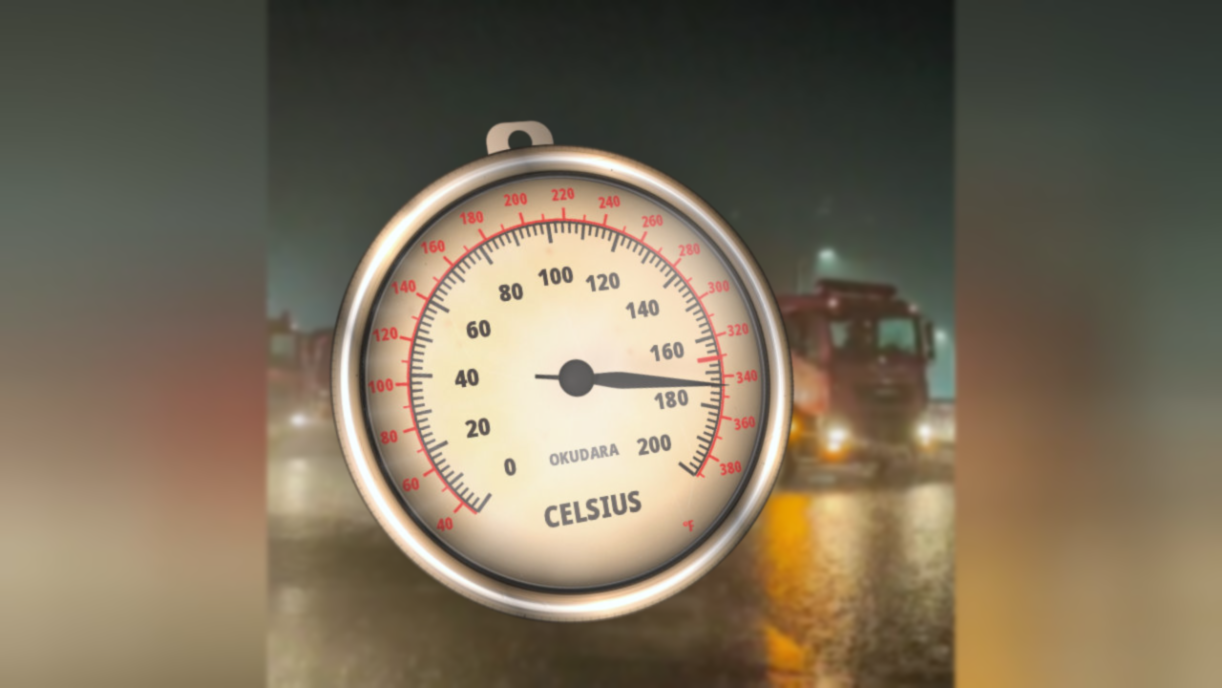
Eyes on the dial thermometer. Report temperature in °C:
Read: 174 °C
